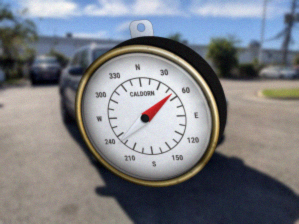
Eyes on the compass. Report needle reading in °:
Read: 52.5 °
